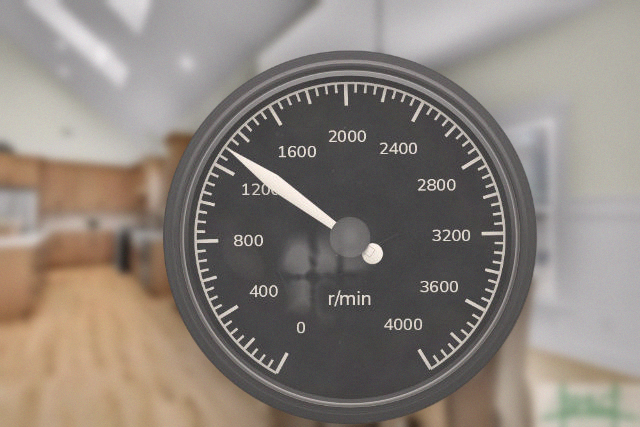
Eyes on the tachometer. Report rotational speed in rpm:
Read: 1300 rpm
